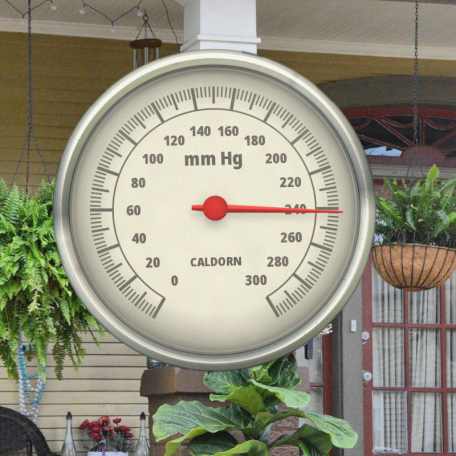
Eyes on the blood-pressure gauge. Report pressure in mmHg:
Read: 242 mmHg
